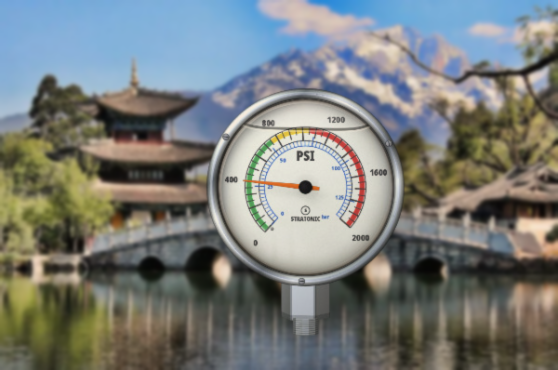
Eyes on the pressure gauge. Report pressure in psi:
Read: 400 psi
